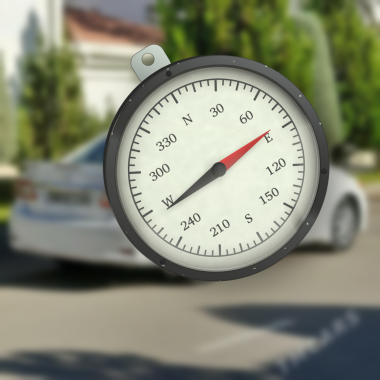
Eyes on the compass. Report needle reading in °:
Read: 85 °
